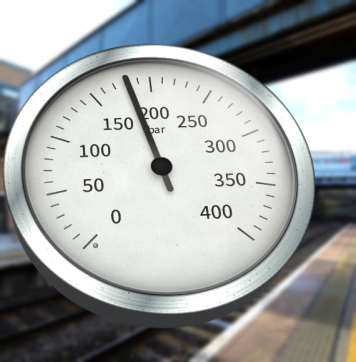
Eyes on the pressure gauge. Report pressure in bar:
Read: 180 bar
